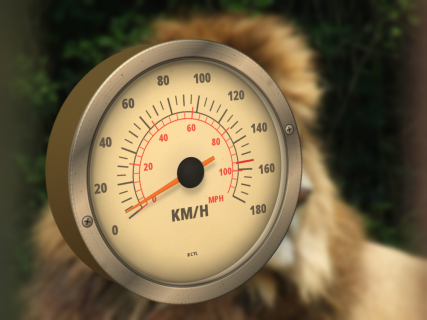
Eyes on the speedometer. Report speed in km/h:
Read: 5 km/h
